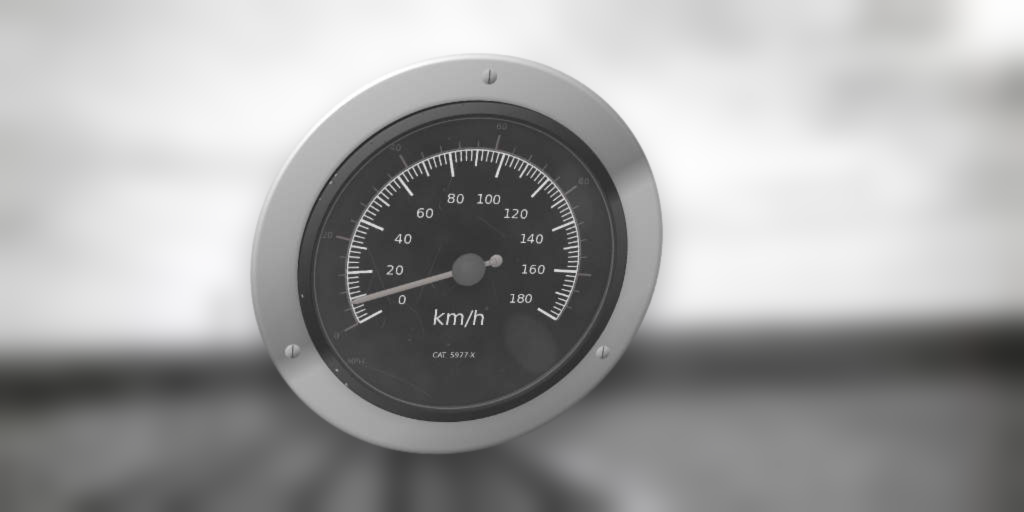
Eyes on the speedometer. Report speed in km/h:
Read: 10 km/h
